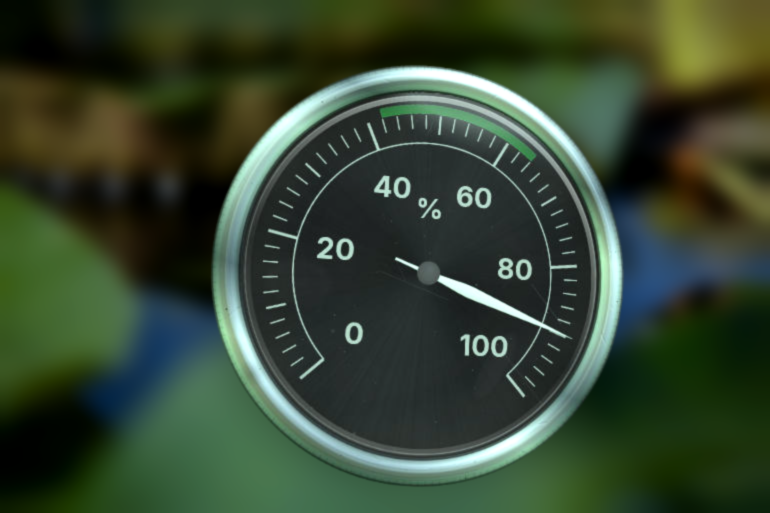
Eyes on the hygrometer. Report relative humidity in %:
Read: 90 %
